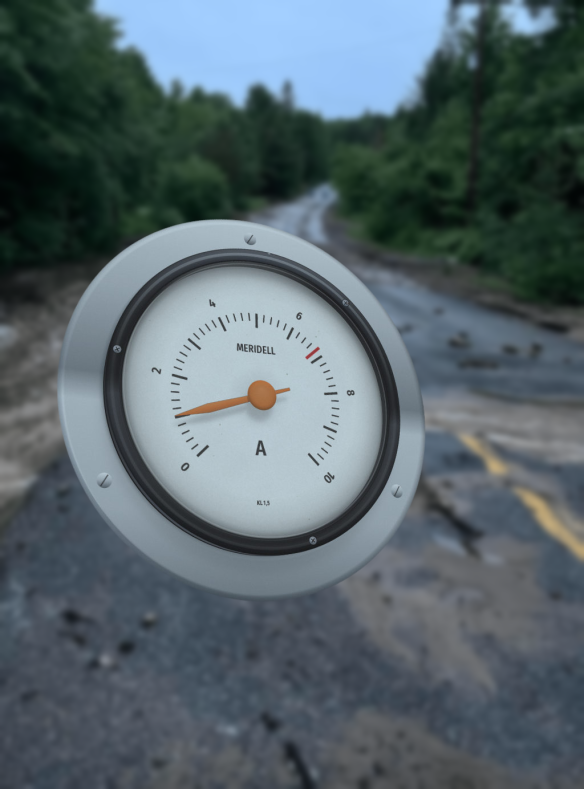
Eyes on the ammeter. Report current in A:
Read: 1 A
